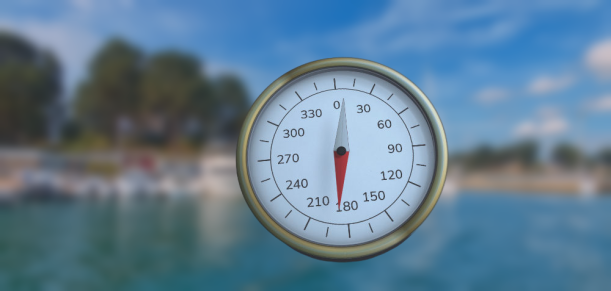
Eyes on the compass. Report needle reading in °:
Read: 187.5 °
